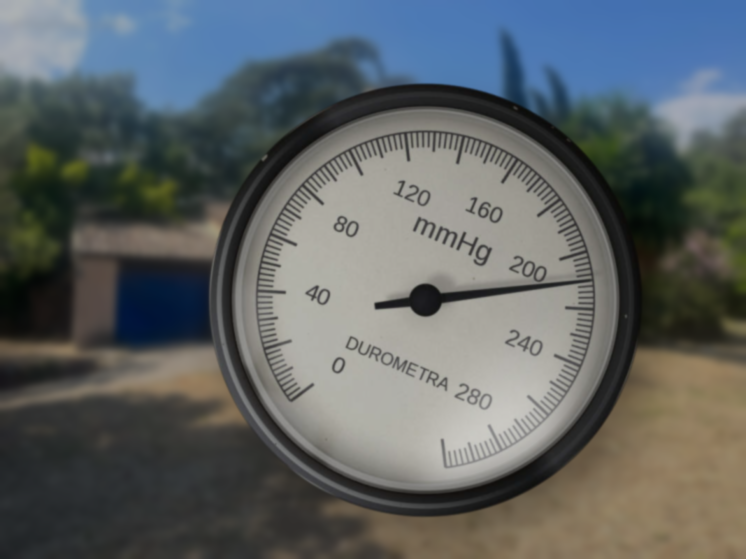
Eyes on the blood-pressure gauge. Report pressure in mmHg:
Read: 210 mmHg
